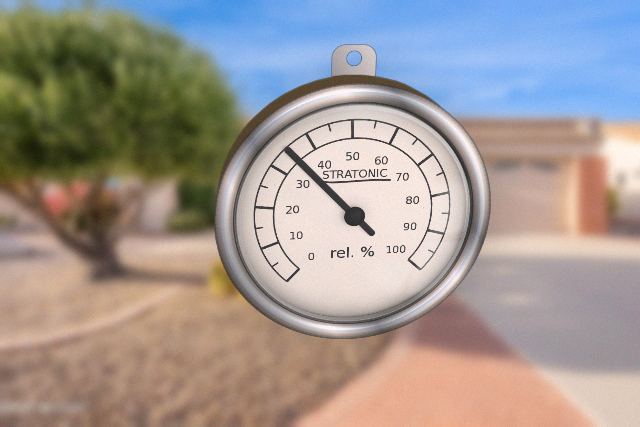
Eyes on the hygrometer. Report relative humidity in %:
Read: 35 %
